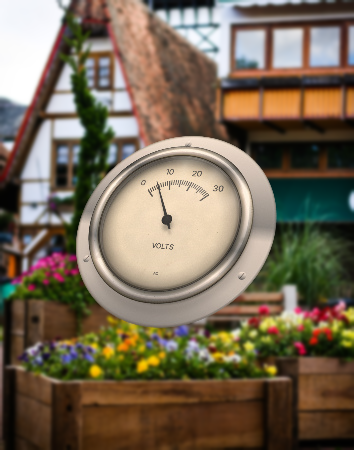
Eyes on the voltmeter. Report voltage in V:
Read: 5 V
